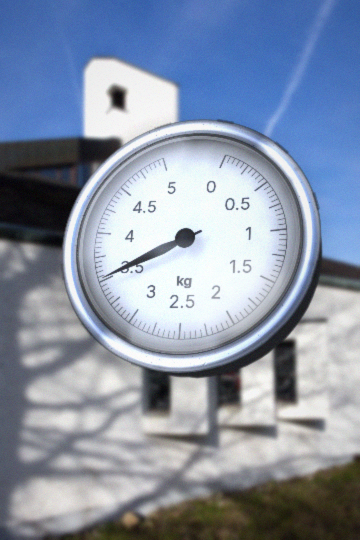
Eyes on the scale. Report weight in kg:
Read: 3.5 kg
